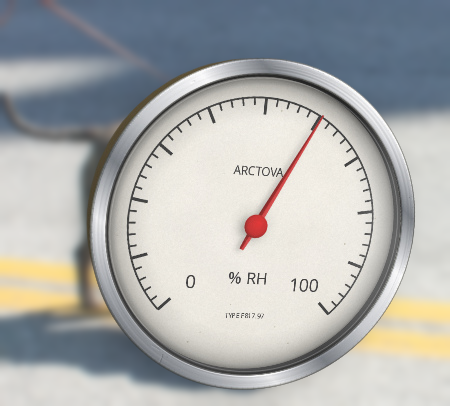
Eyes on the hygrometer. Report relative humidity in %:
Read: 60 %
